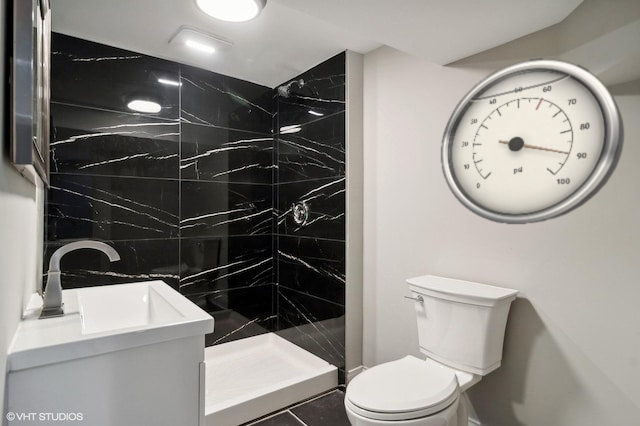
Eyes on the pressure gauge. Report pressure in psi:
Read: 90 psi
